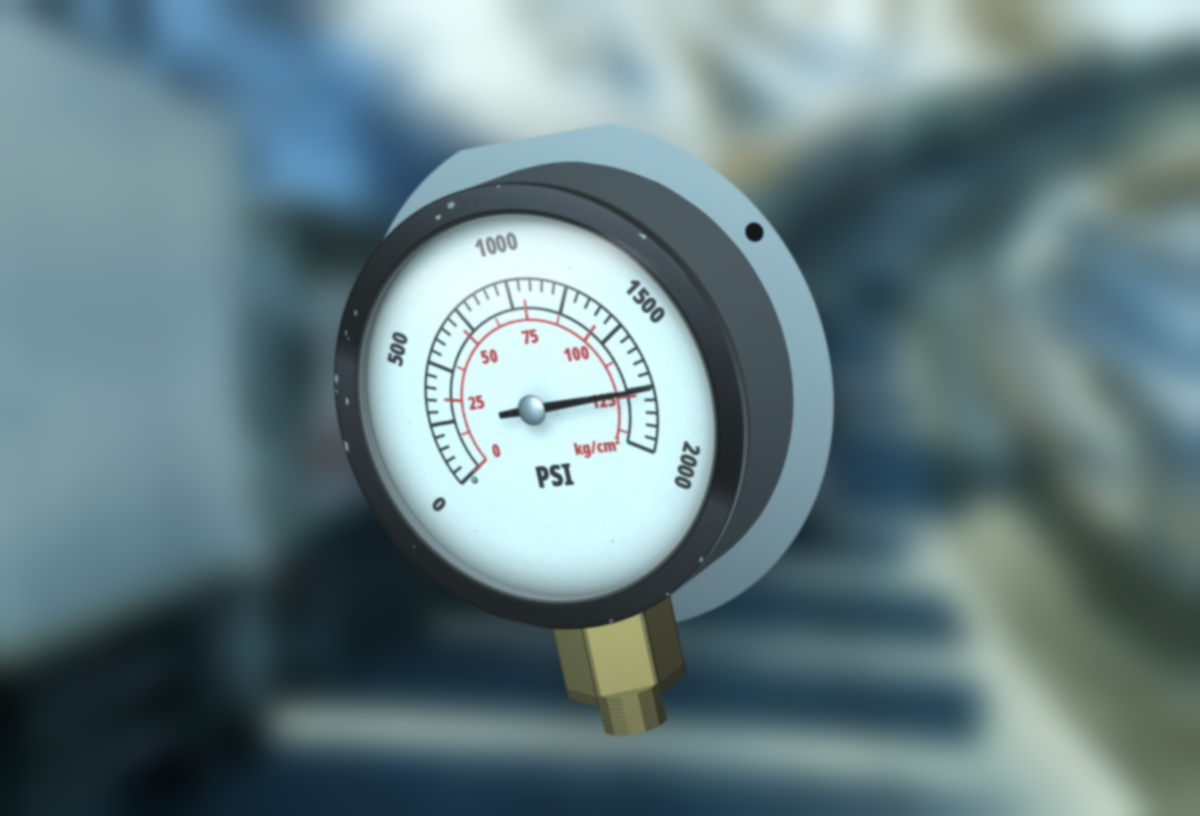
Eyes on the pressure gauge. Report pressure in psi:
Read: 1750 psi
